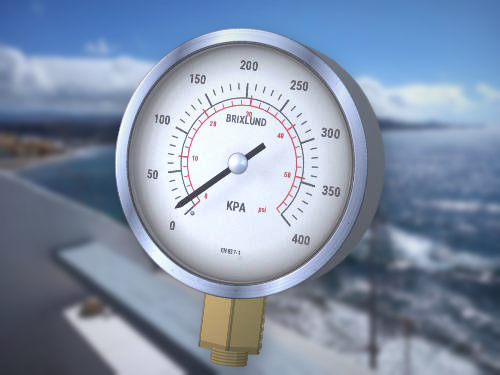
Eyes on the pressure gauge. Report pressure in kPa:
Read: 10 kPa
